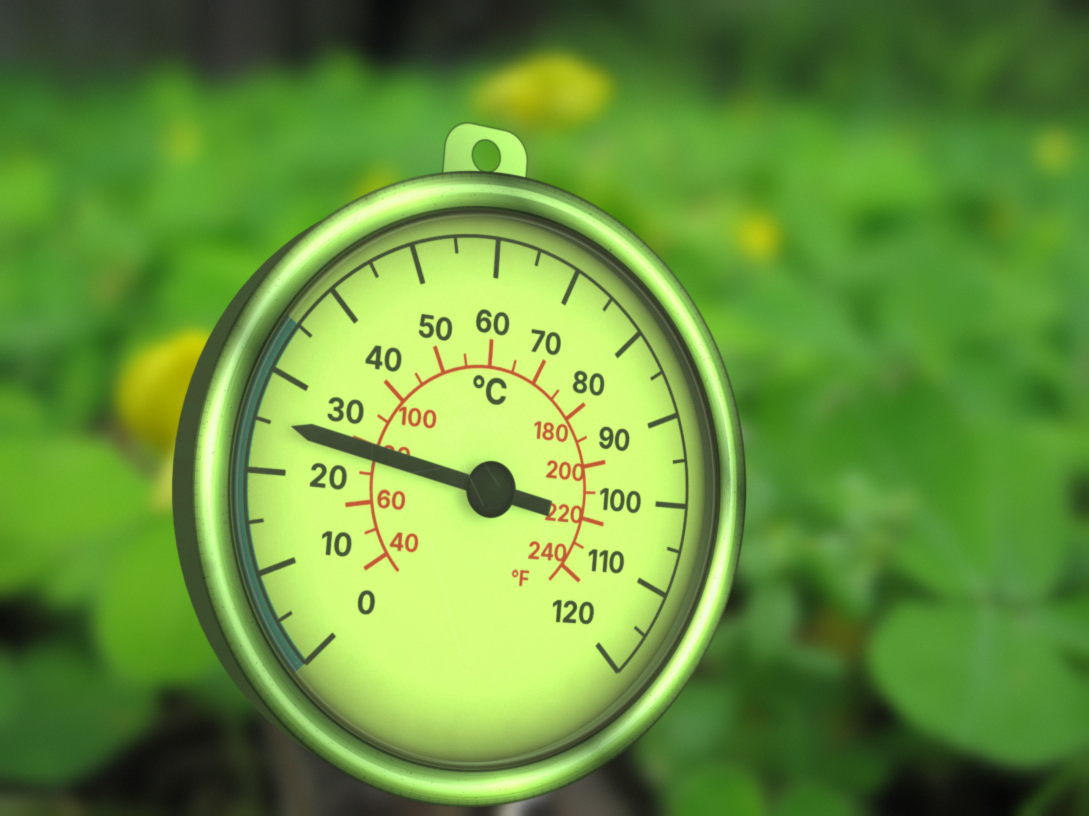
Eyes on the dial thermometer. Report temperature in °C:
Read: 25 °C
